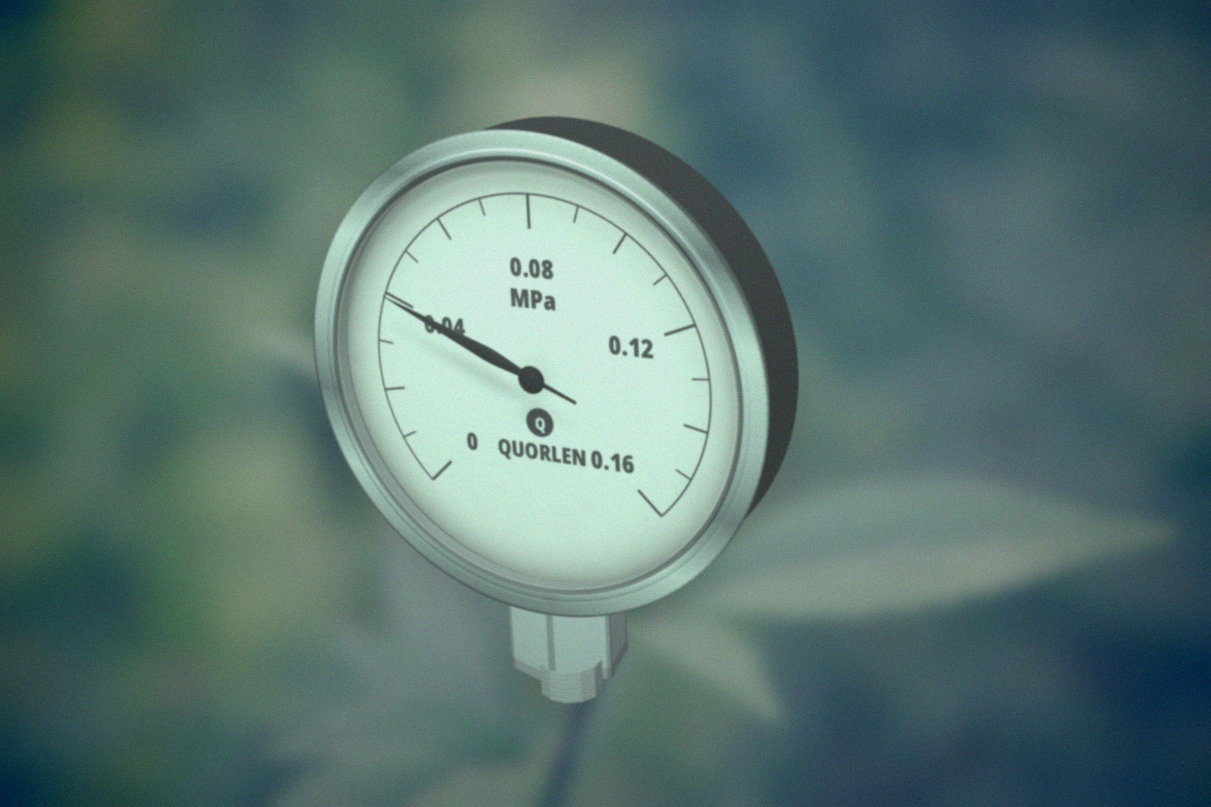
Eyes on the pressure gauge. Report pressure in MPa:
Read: 0.04 MPa
